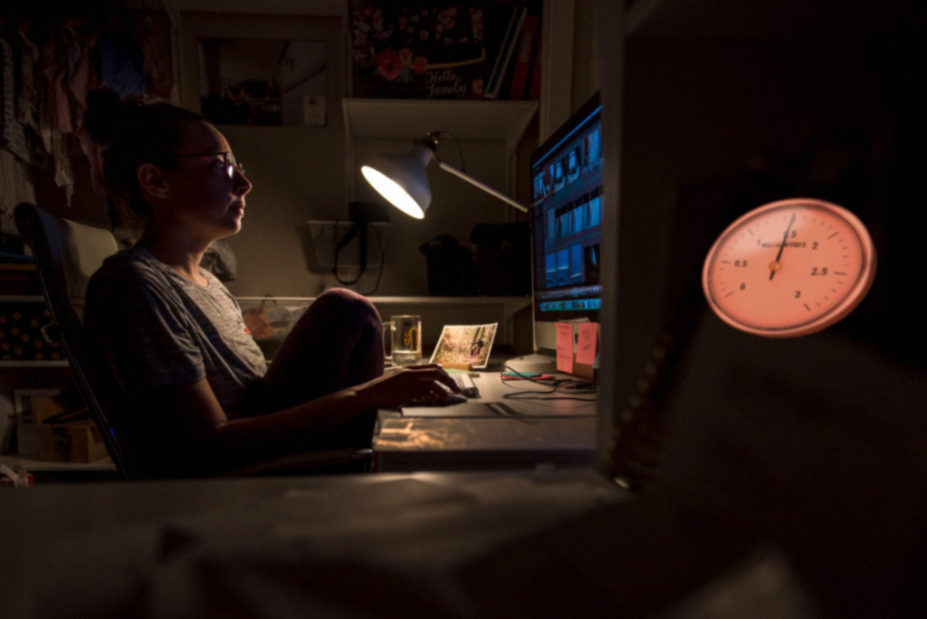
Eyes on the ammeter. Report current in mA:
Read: 1.5 mA
